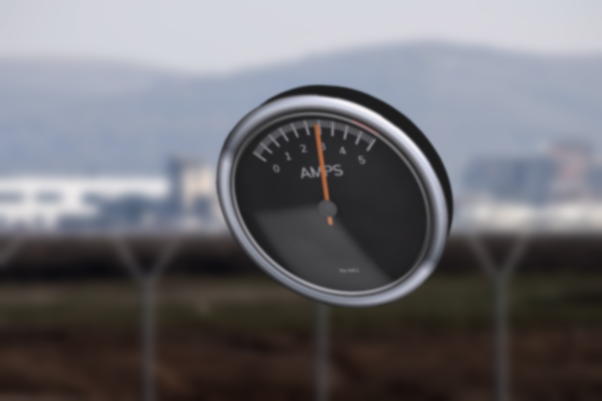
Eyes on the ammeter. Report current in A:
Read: 3 A
